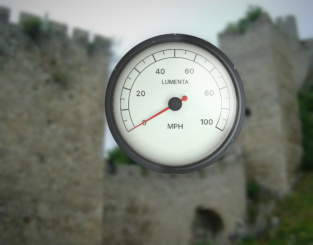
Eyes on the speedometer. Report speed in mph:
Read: 0 mph
